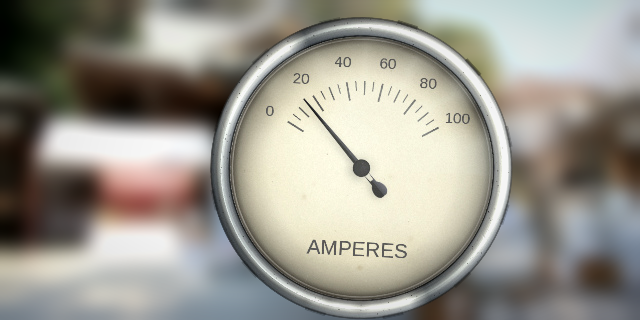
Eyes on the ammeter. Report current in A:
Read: 15 A
